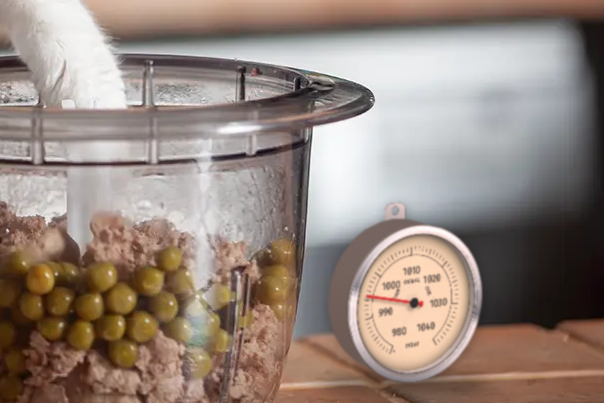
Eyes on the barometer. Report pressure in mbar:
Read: 995 mbar
